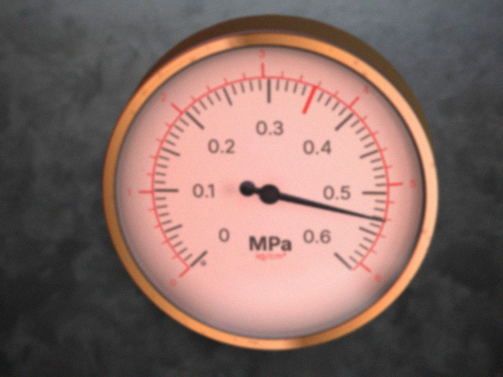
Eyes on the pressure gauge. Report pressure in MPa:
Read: 0.53 MPa
